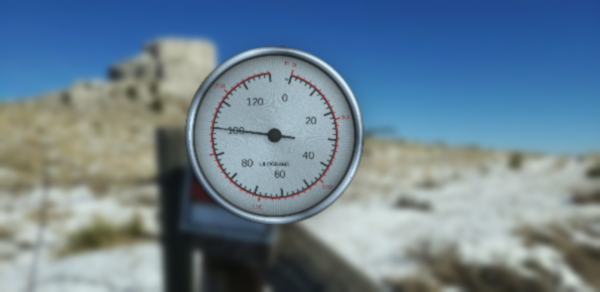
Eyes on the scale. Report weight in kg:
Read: 100 kg
